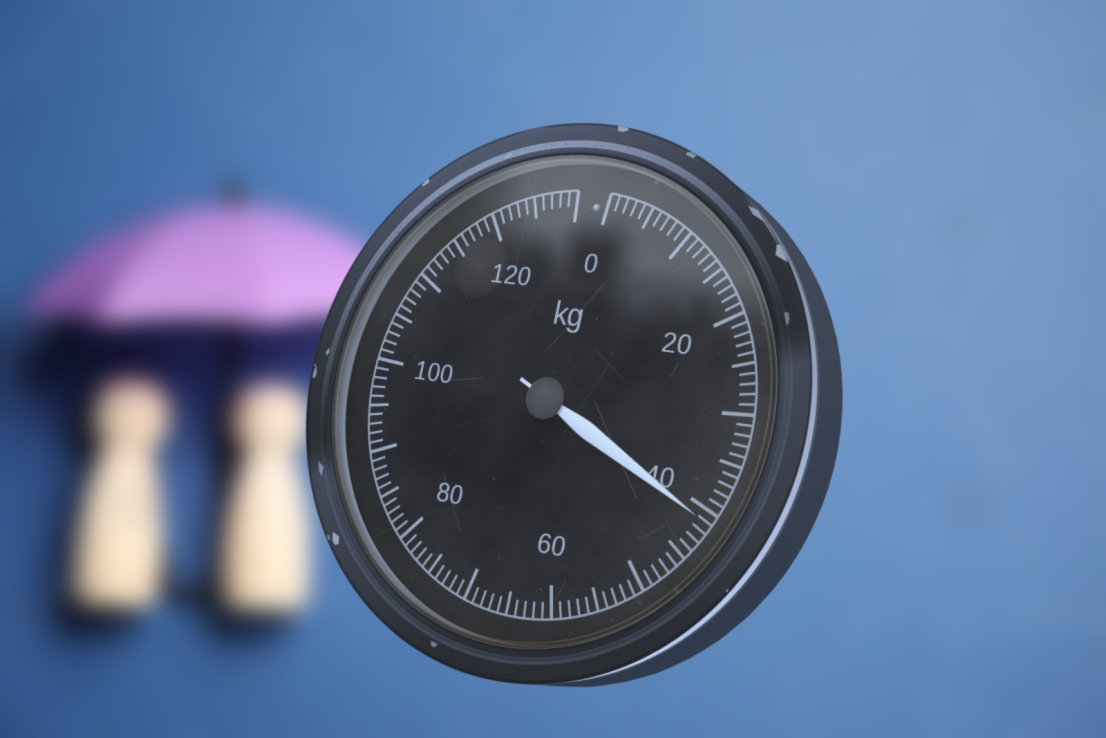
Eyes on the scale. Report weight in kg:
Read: 41 kg
